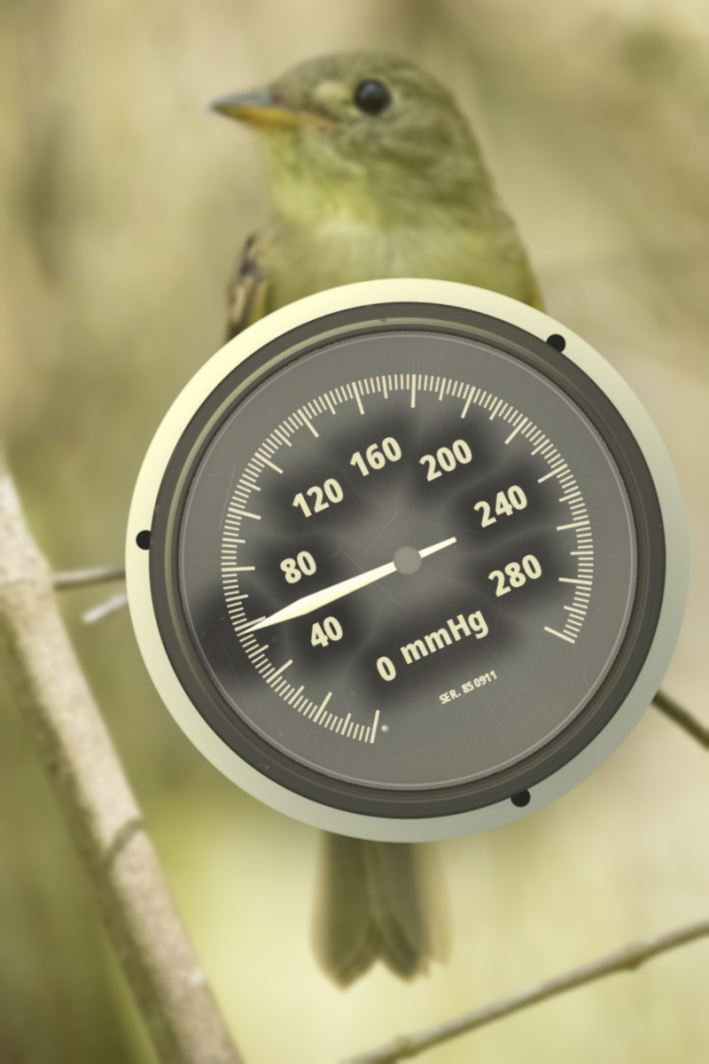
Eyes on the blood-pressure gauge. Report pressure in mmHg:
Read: 58 mmHg
